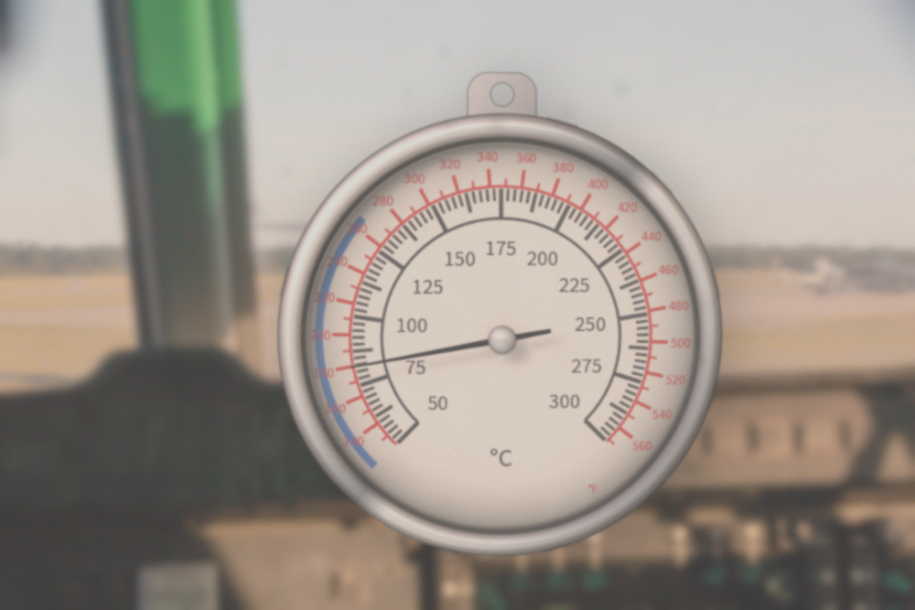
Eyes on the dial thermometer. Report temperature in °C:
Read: 82.5 °C
